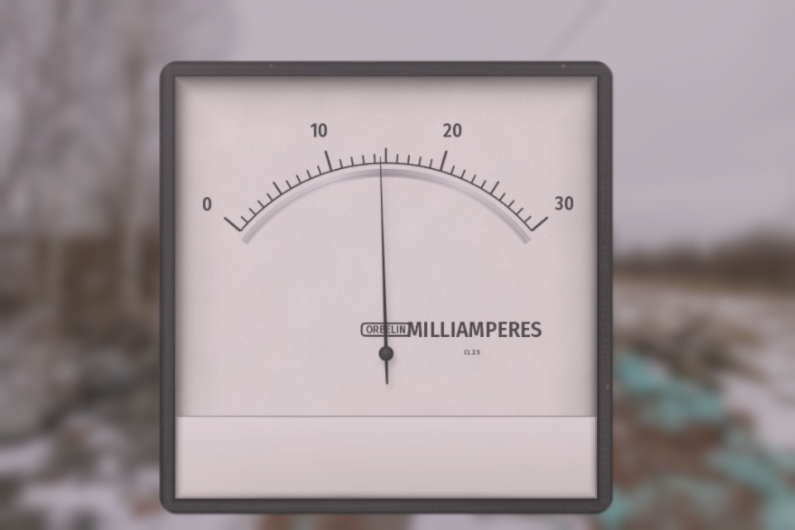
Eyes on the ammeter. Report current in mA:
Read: 14.5 mA
